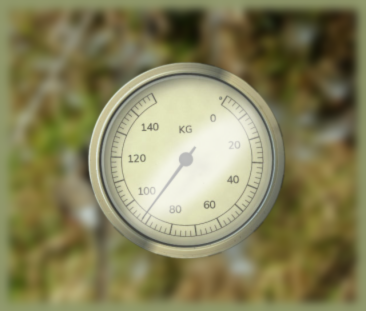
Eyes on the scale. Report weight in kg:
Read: 92 kg
